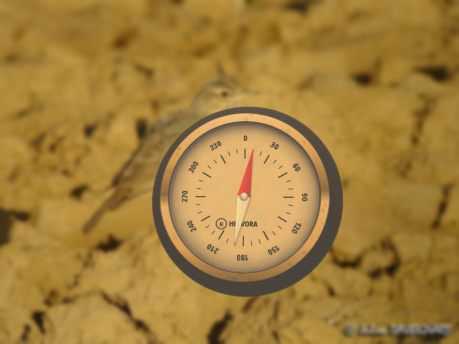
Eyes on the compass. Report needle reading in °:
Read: 10 °
